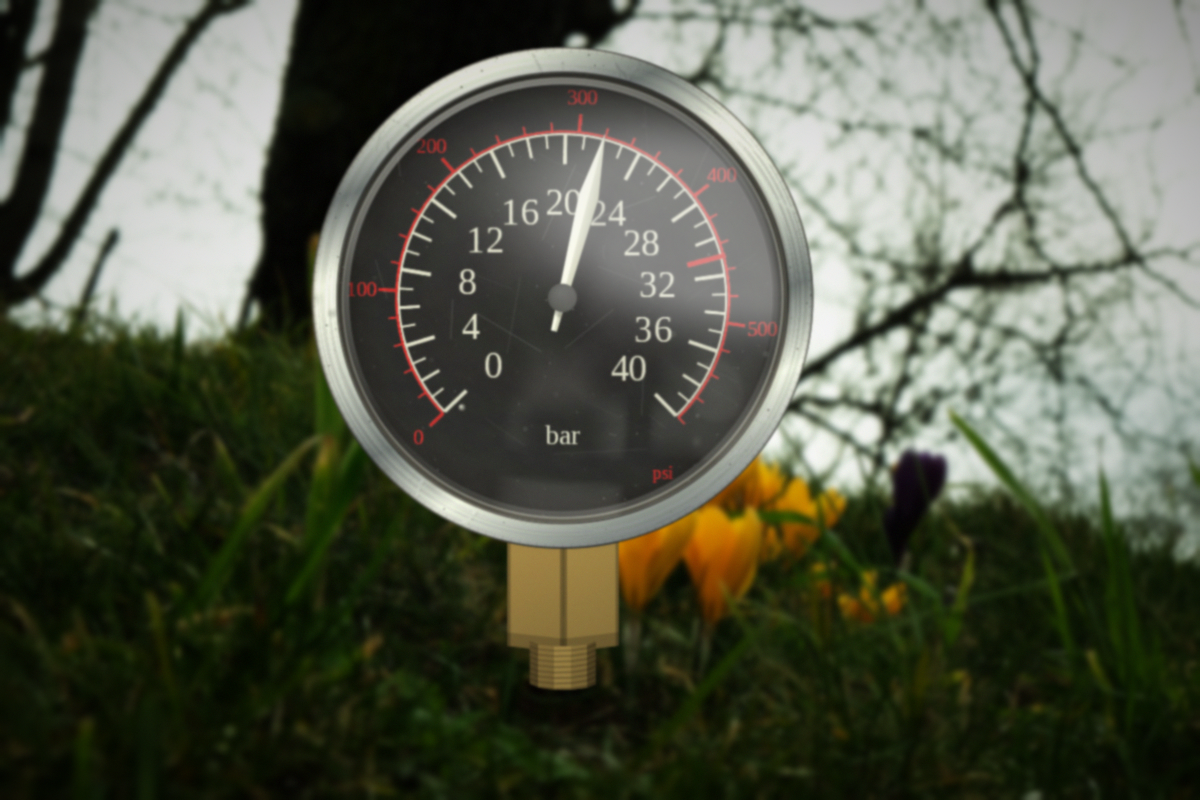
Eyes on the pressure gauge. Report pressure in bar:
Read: 22 bar
